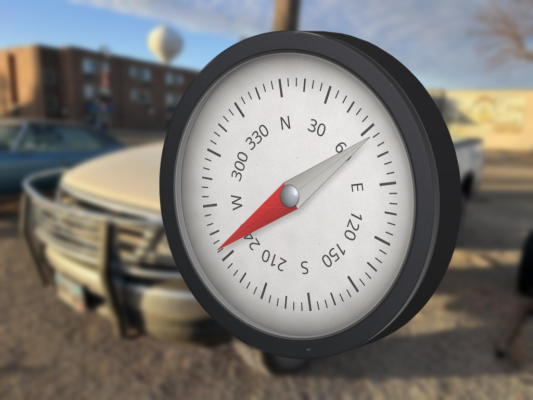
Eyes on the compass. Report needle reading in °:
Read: 245 °
